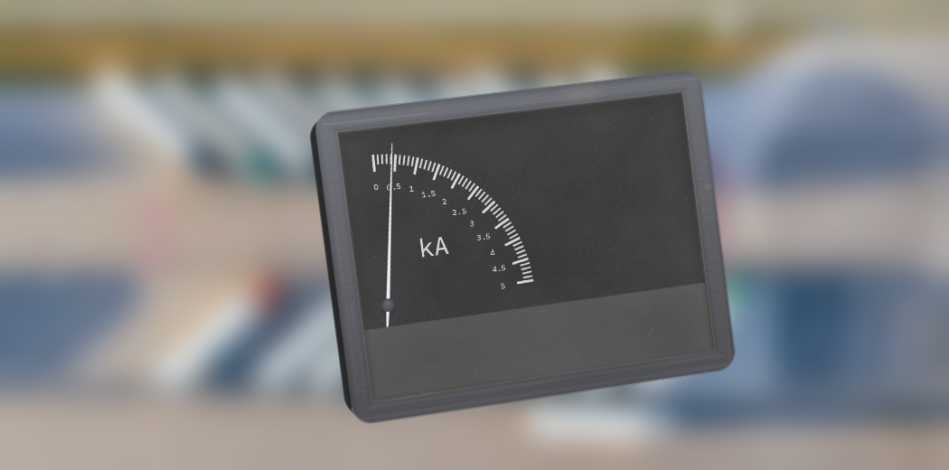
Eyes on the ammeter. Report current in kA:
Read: 0.4 kA
